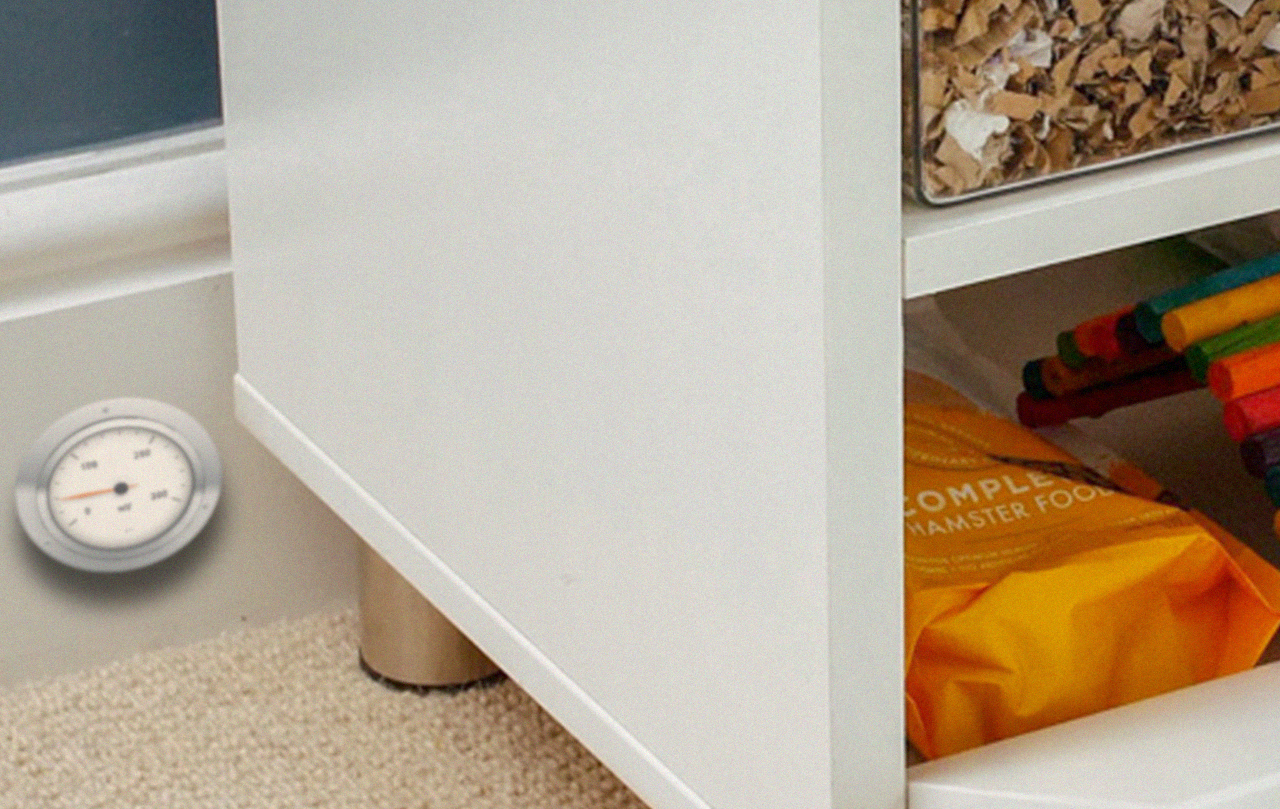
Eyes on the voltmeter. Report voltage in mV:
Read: 40 mV
